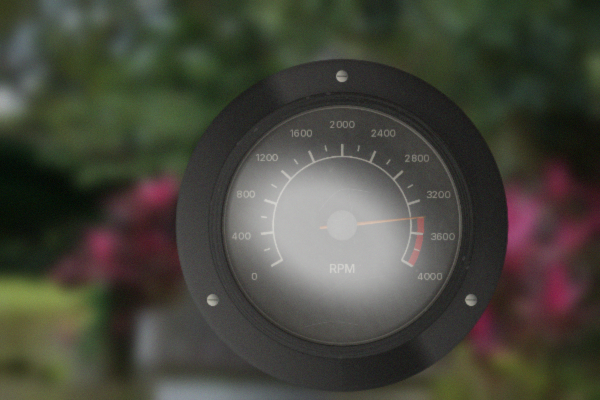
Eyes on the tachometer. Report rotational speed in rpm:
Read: 3400 rpm
